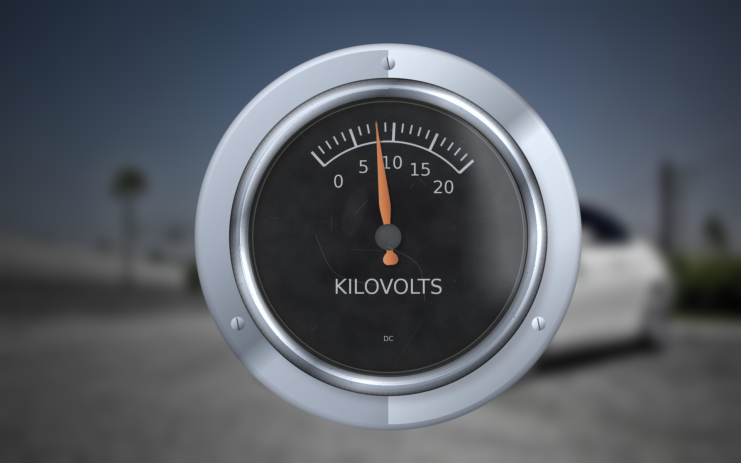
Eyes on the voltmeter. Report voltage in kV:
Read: 8 kV
